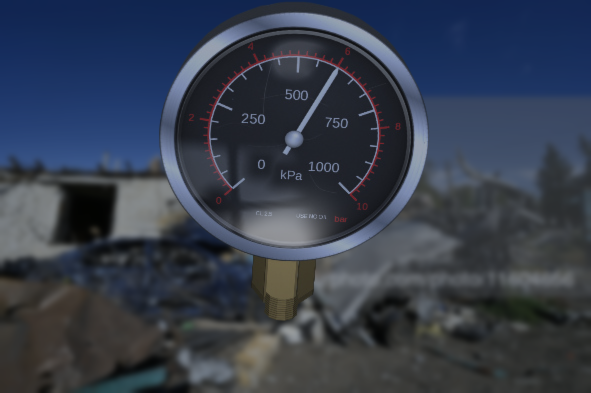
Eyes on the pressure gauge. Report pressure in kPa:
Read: 600 kPa
